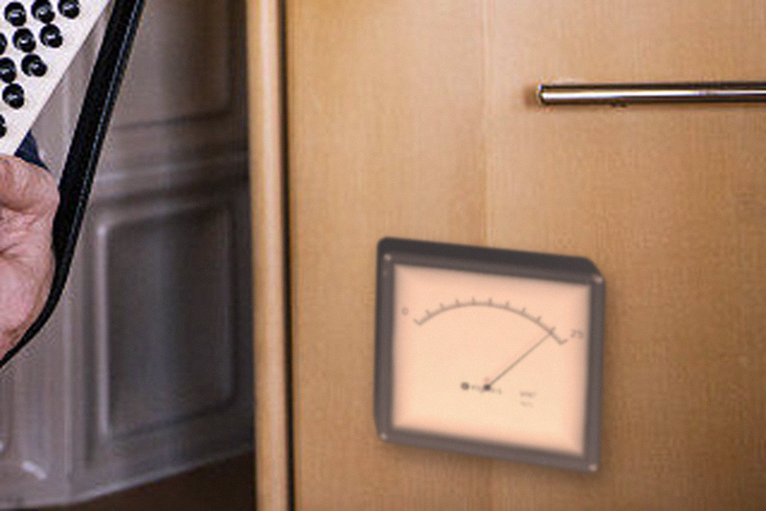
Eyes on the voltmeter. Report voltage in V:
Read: 22.5 V
